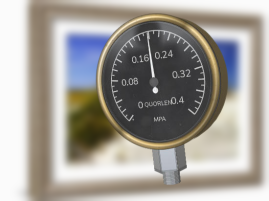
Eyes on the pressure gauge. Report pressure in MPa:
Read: 0.2 MPa
